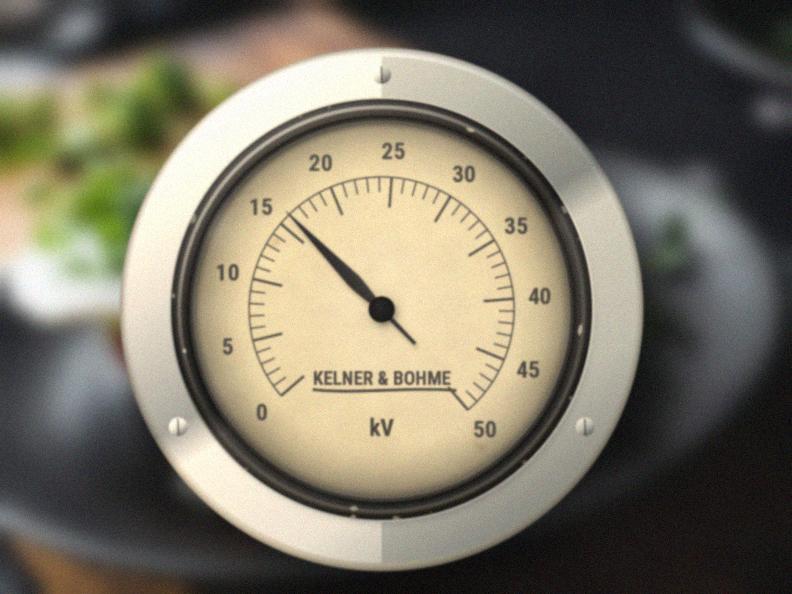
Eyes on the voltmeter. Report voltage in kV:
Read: 16 kV
